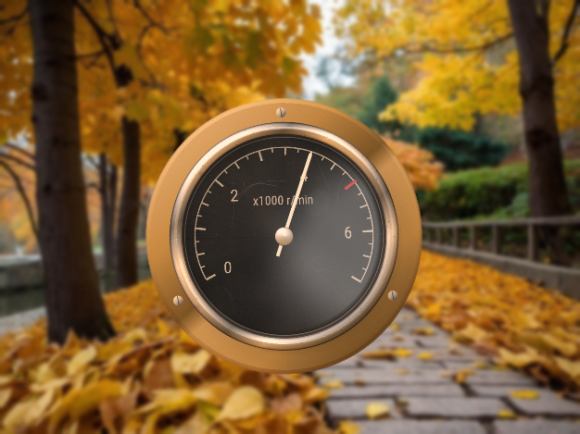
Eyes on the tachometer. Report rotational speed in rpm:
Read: 4000 rpm
